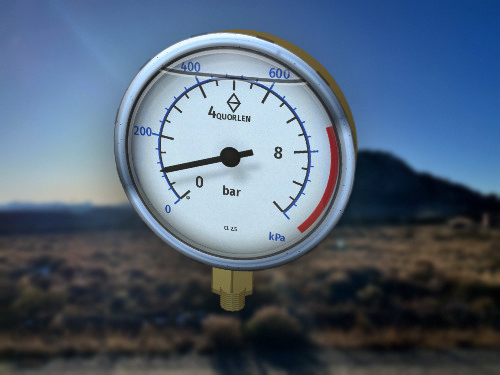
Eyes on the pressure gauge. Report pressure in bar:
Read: 1 bar
